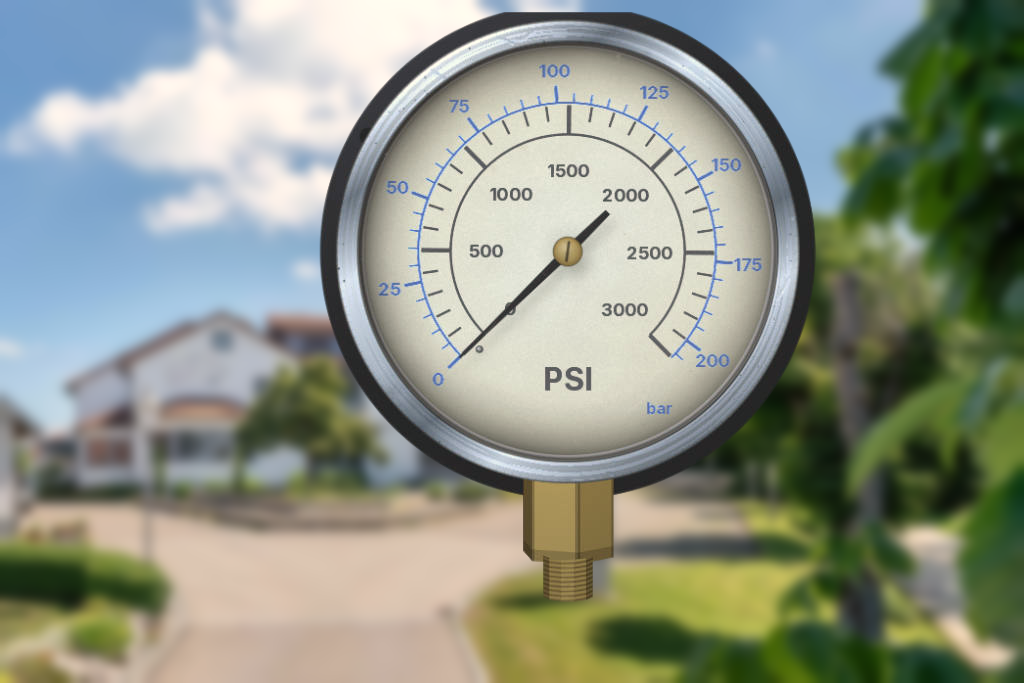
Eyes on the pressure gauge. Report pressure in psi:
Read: 0 psi
